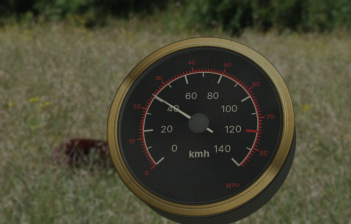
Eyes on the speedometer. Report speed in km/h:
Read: 40 km/h
